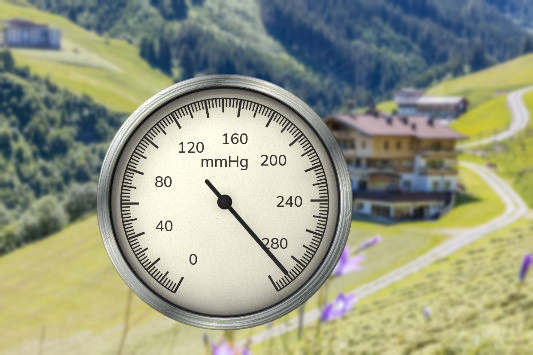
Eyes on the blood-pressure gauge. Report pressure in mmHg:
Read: 290 mmHg
